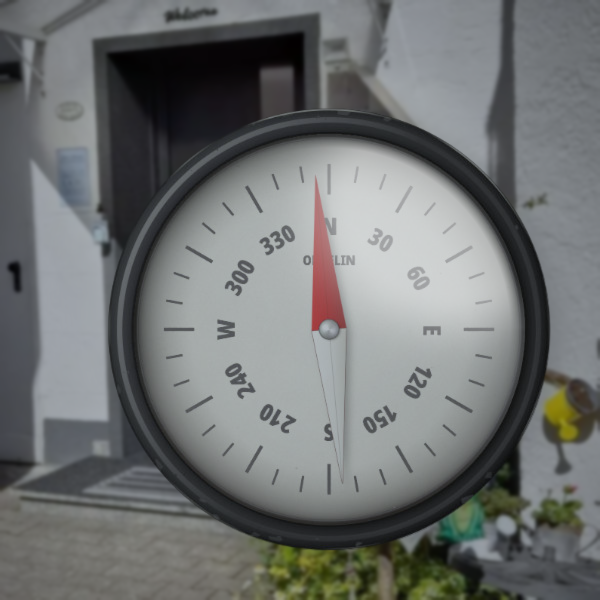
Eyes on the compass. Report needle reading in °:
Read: 355 °
